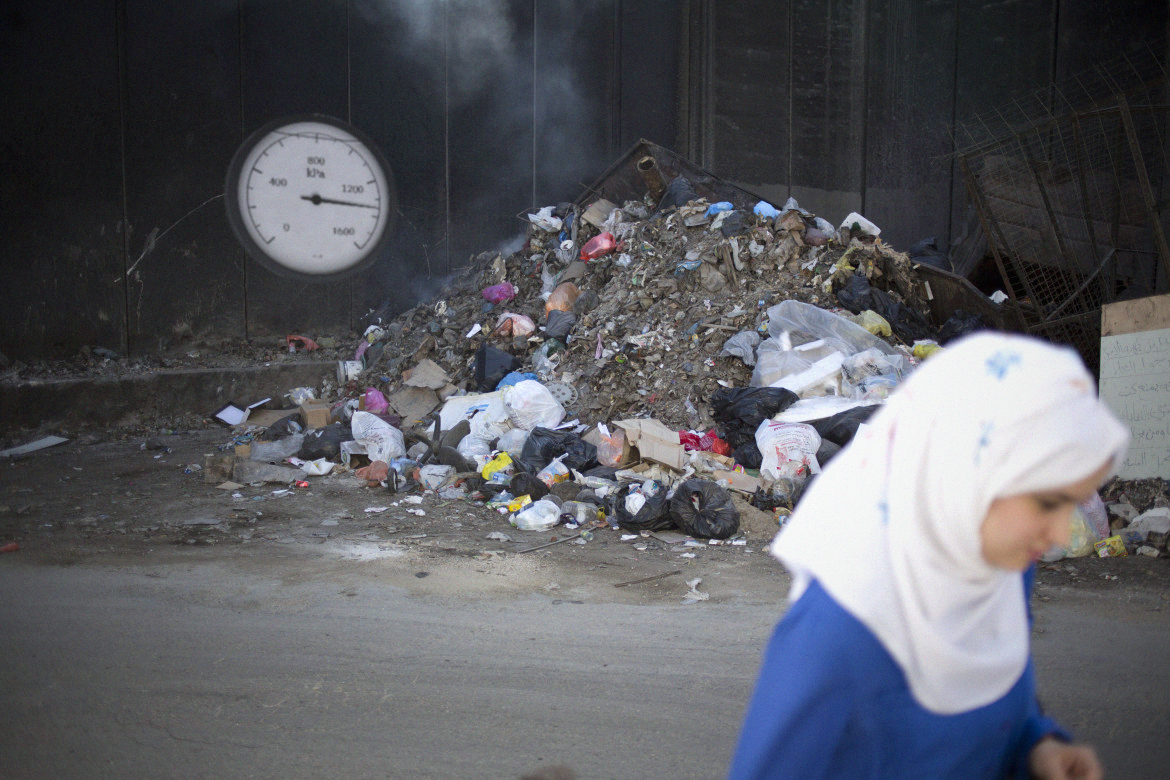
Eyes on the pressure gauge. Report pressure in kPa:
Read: 1350 kPa
